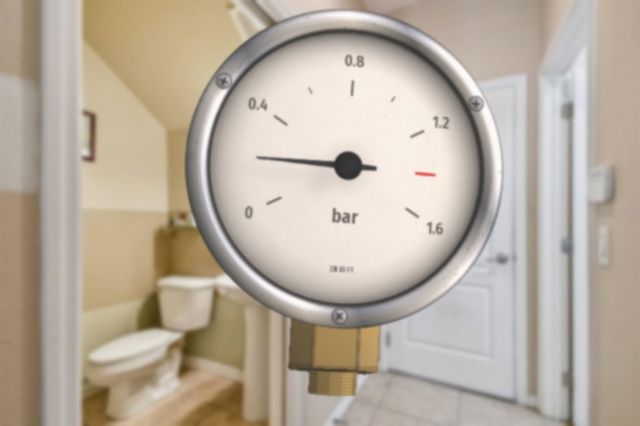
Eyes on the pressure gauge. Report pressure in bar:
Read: 0.2 bar
